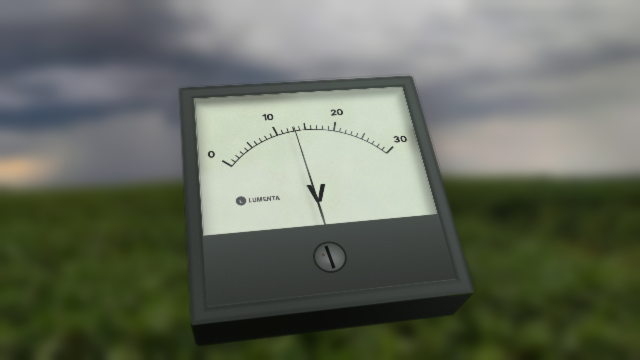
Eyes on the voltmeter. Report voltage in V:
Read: 13 V
